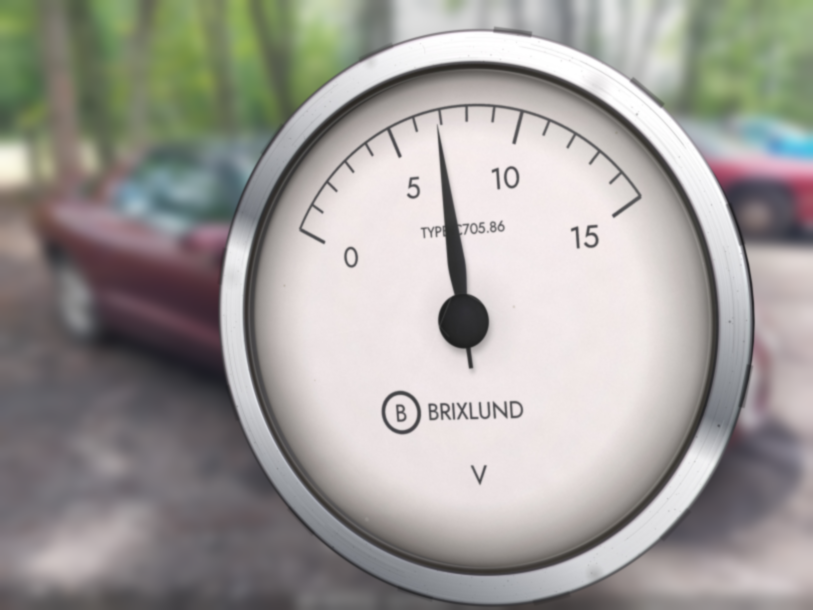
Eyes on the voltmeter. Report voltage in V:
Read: 7 V
